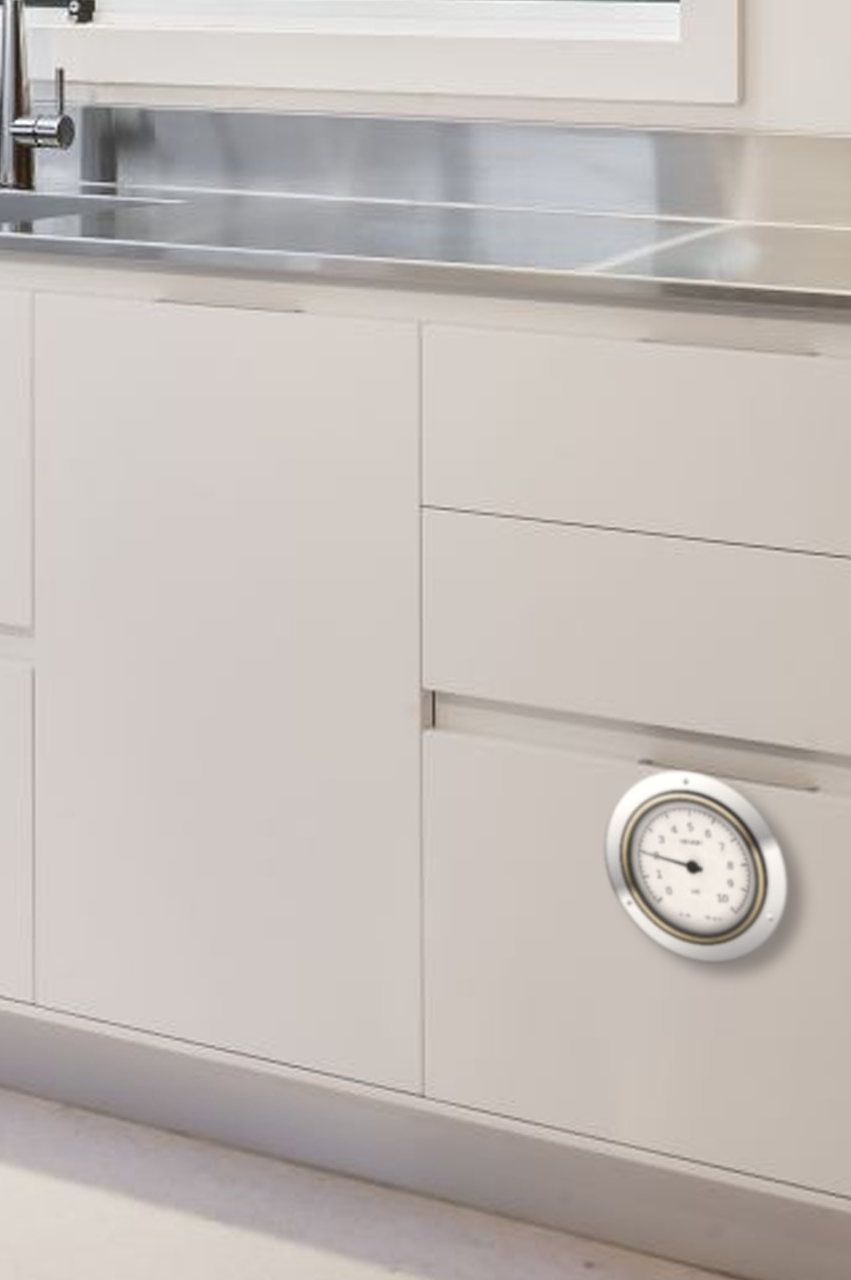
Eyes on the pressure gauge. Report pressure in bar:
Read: 2 bar
